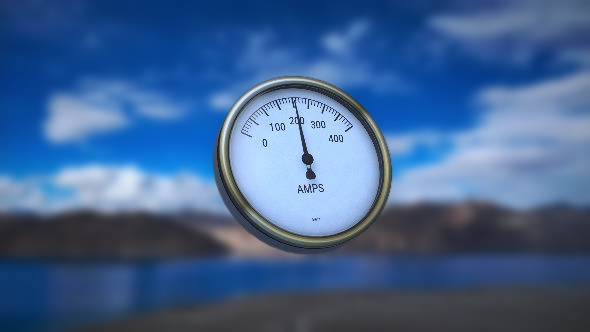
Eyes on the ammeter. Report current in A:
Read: 200 A
